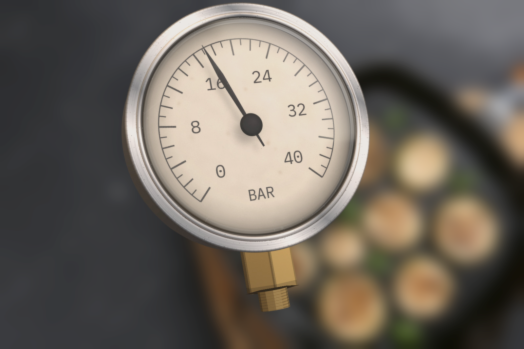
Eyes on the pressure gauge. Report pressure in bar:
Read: 17 bar
